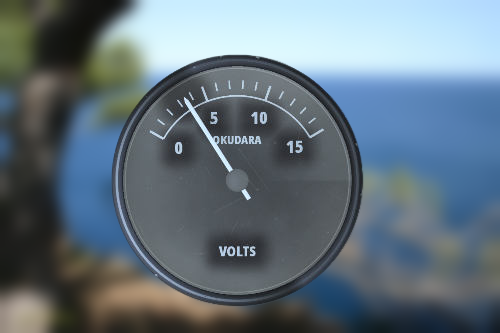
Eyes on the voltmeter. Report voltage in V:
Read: 3.5 V
